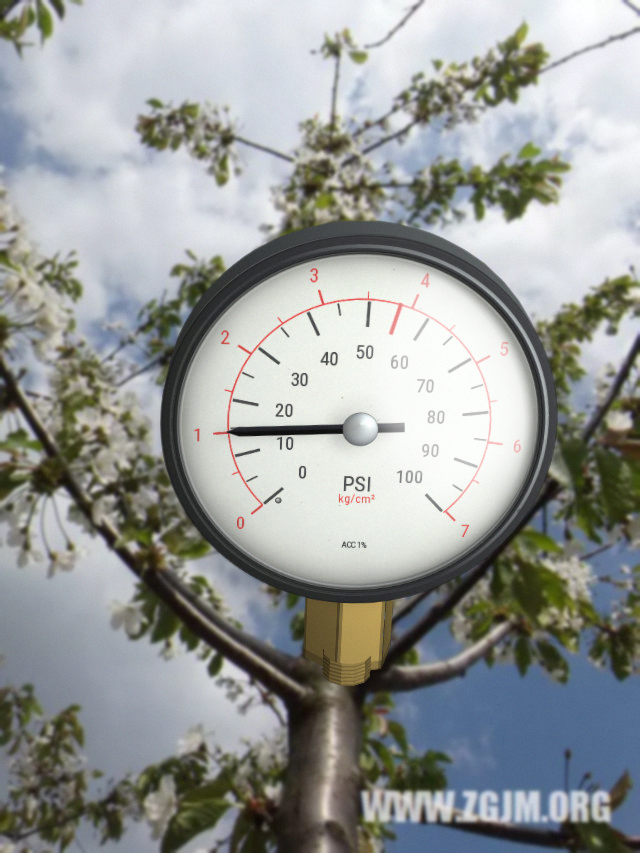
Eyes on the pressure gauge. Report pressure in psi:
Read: 15 psi
